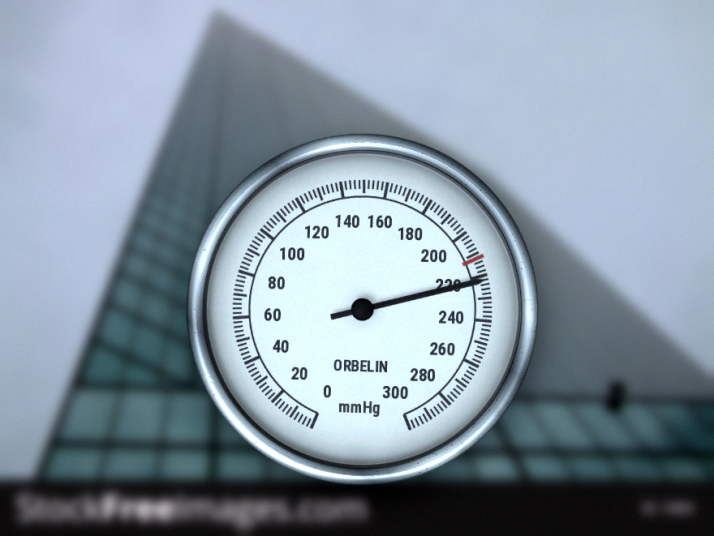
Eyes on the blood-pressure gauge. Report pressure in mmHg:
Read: 222 mmHg
